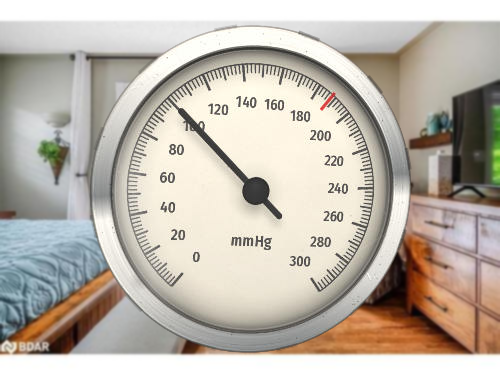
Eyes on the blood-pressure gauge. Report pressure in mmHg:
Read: 100 mmHg
